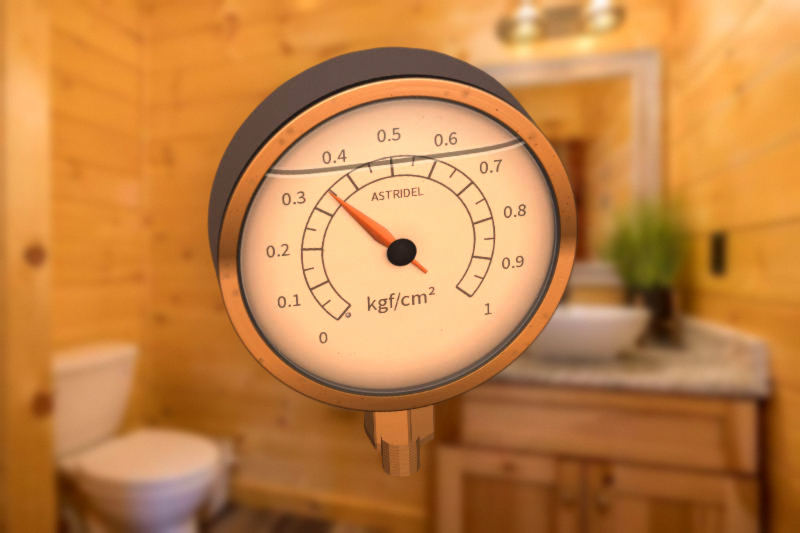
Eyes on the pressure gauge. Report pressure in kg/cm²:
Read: 0.35 kg/cm²
